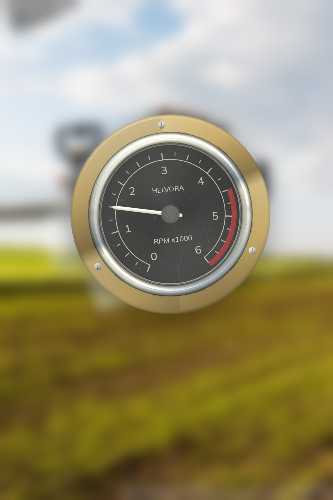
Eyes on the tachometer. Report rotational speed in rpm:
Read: 1500 rpm
